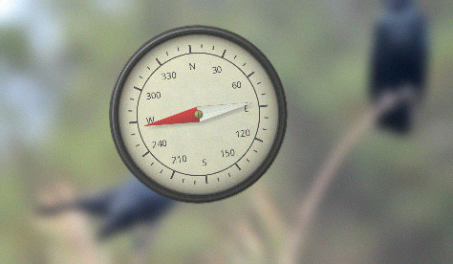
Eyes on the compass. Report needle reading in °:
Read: 265 °
